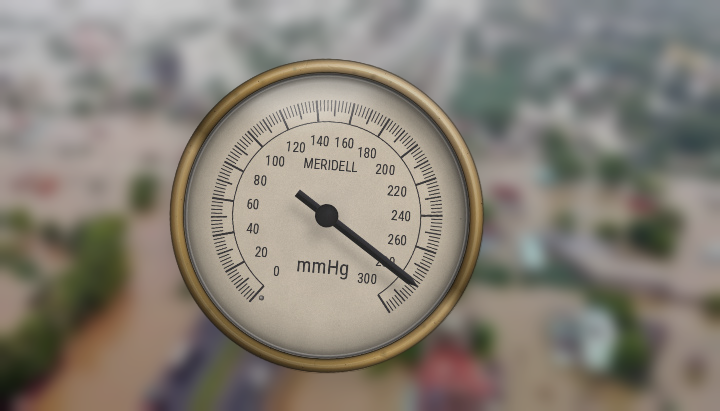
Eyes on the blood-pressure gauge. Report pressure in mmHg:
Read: 280 mmHg
